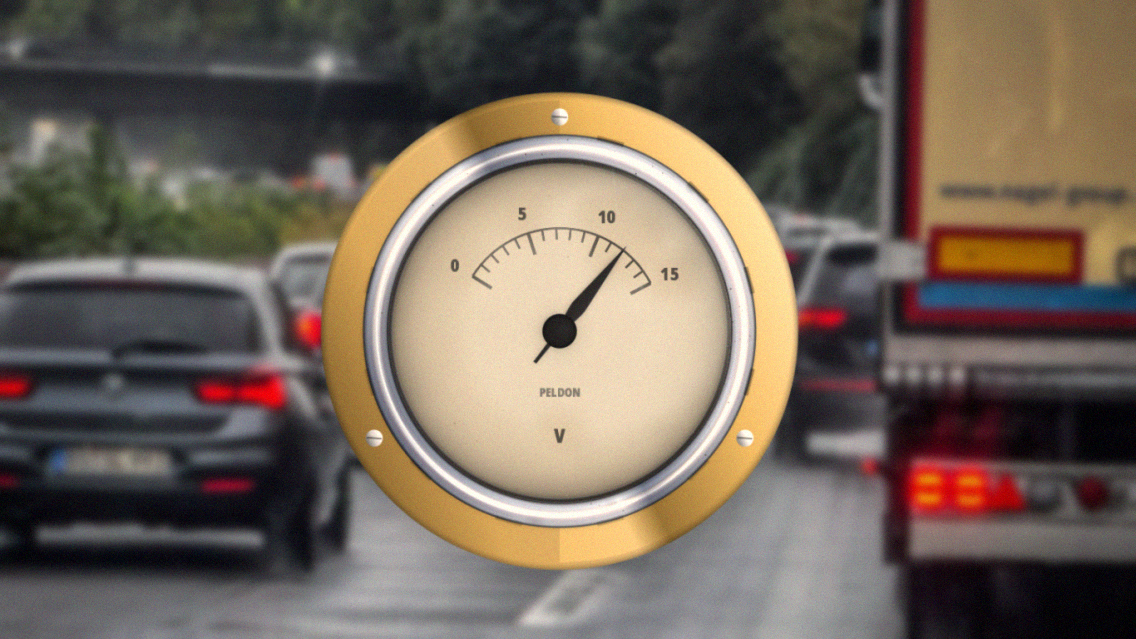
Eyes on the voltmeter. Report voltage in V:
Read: 12 V
